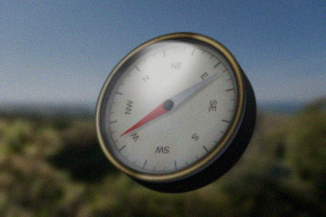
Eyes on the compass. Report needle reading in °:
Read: 280 °
